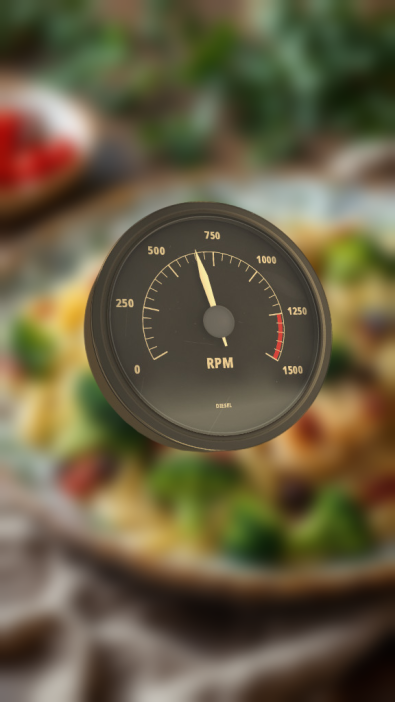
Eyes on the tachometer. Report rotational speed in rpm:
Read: 650 rpm
